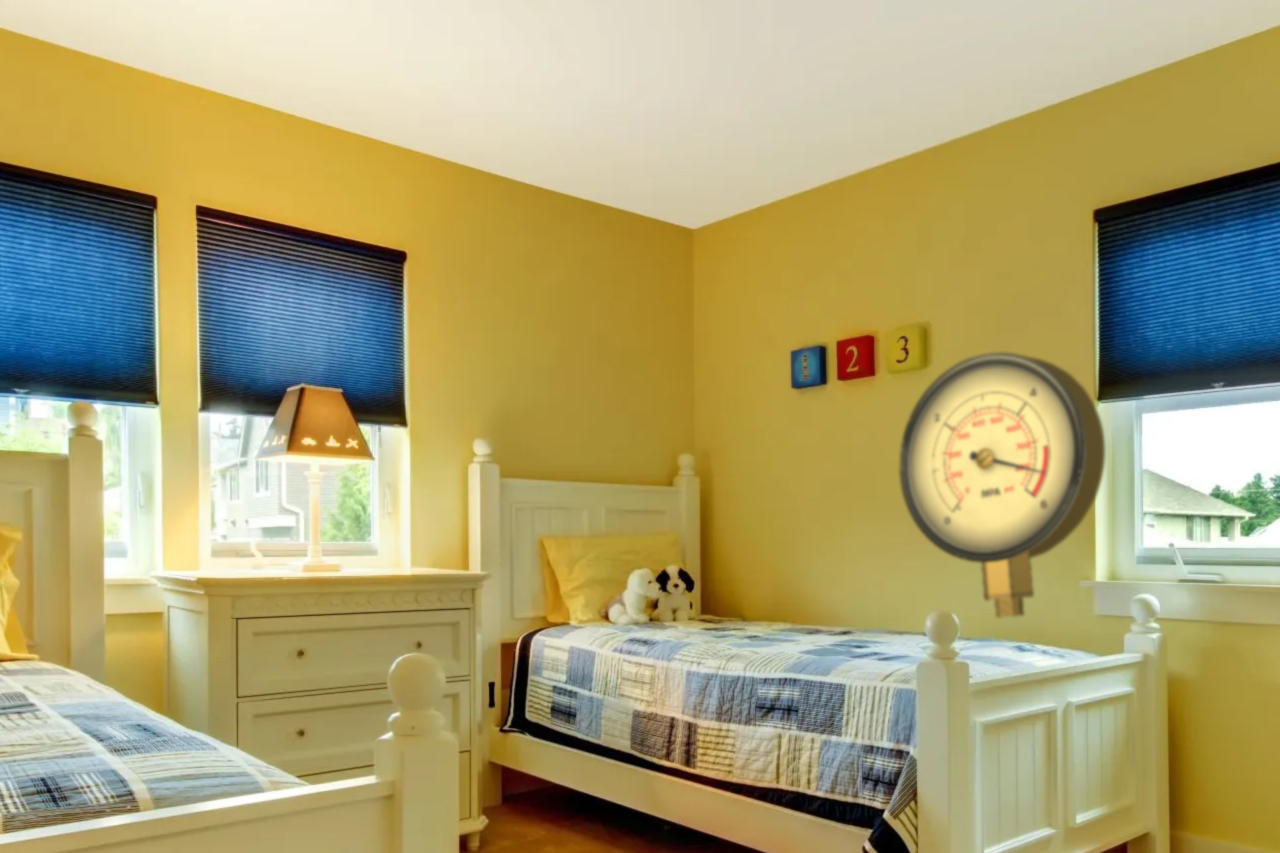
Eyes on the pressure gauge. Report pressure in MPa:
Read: 5.5 MPa
